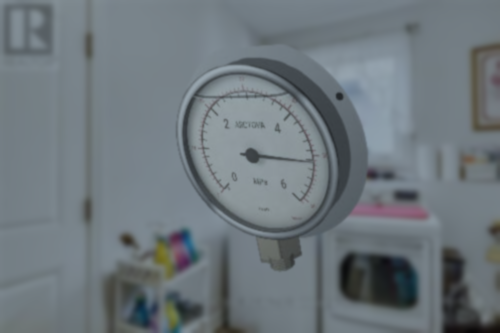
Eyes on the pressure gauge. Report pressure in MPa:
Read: 5 MPa
